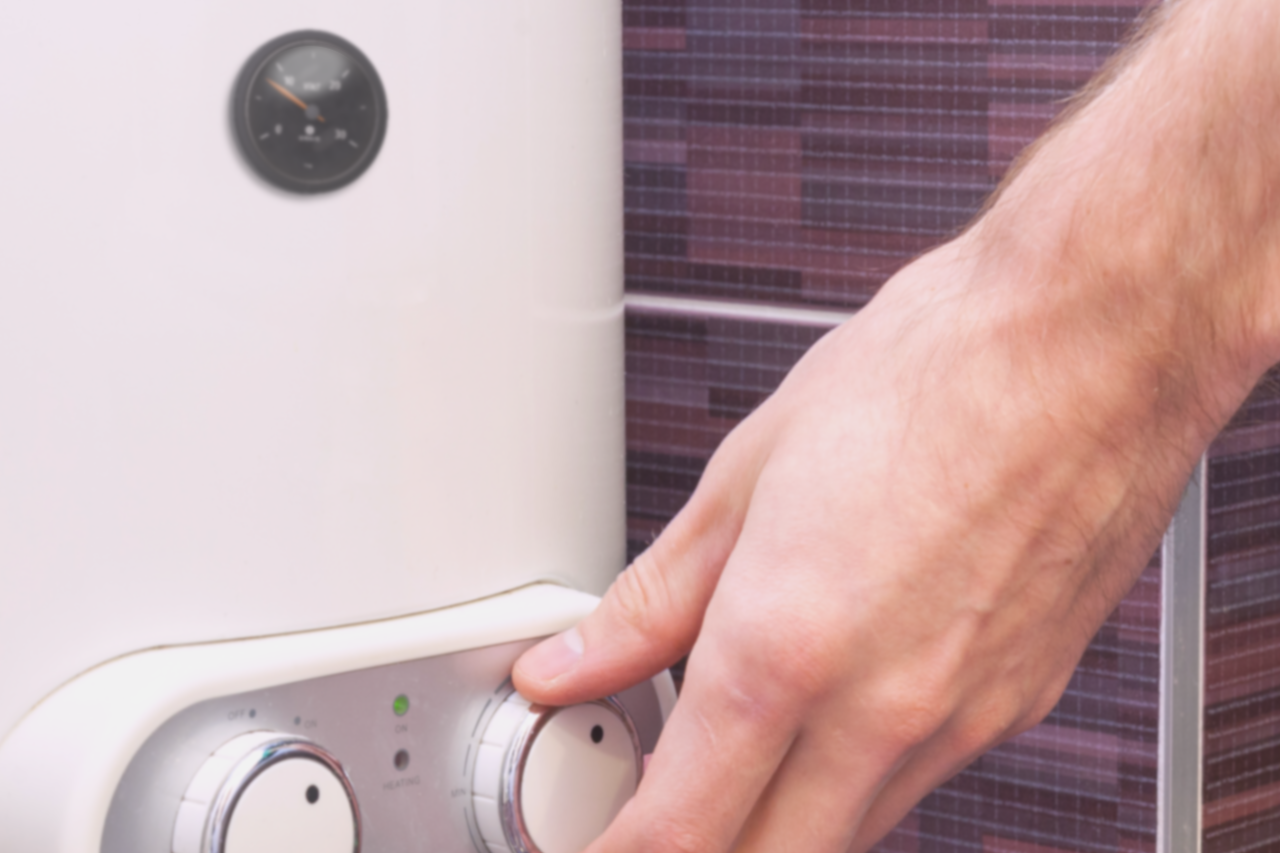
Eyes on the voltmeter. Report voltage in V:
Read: 7.5 V
